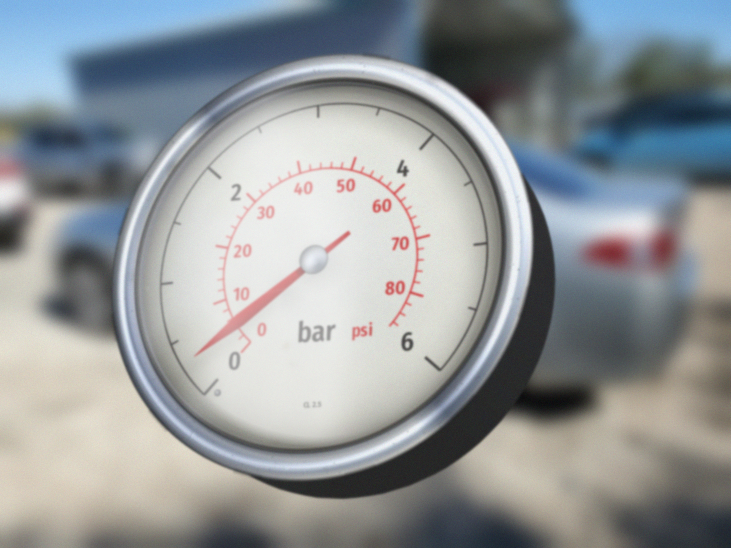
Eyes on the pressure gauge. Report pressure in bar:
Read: 0.25 bar
